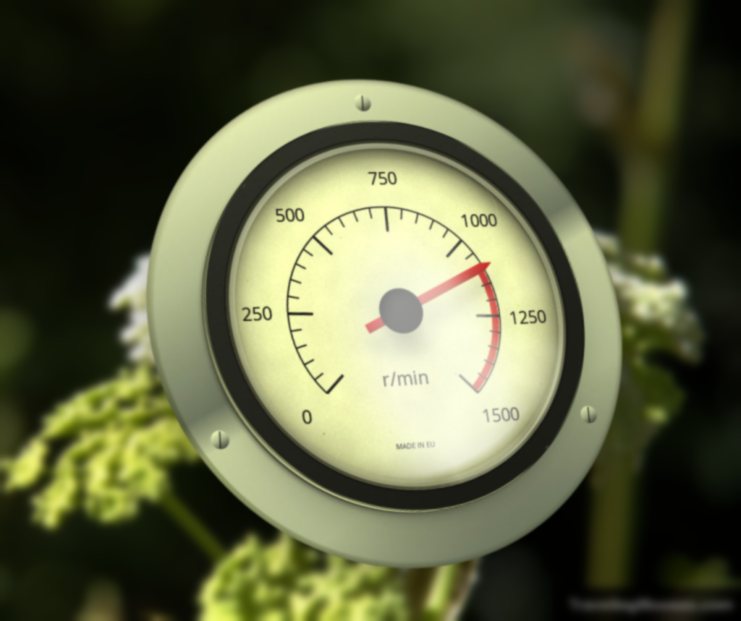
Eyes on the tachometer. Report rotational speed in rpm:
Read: 1100 rpm
